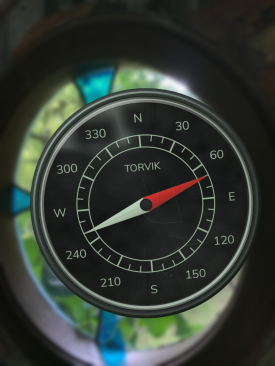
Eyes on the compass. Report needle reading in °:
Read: 70 °
